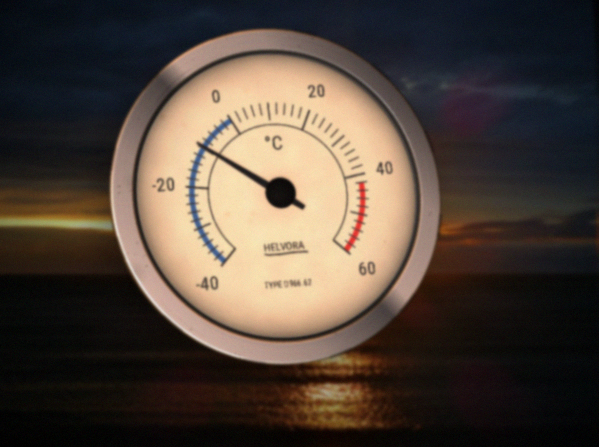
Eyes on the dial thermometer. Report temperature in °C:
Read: -10 °C
